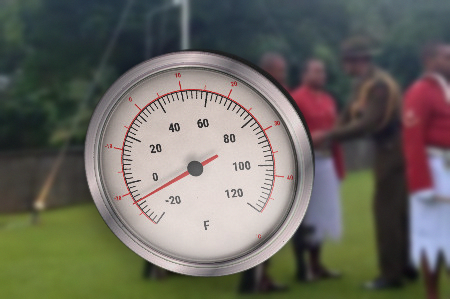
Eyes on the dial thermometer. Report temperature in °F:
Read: -8 °F
